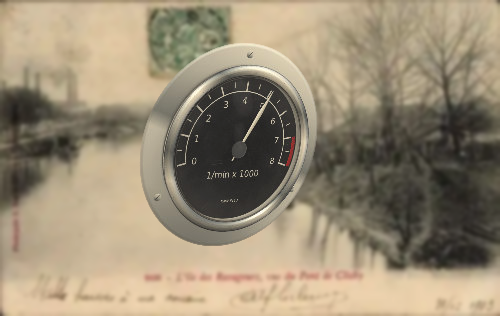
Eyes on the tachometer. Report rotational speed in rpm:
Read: 5000 rpm
